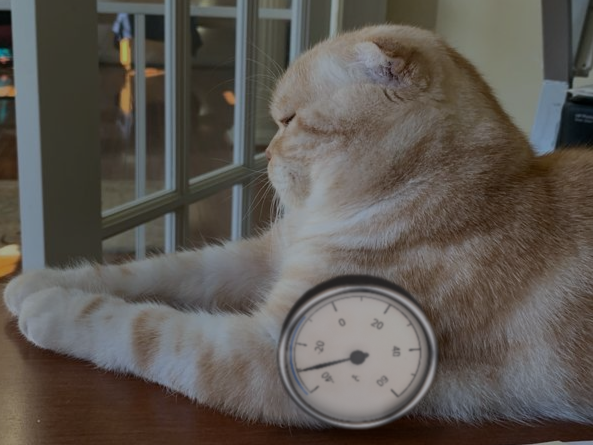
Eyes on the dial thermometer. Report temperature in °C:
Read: -30 °C
